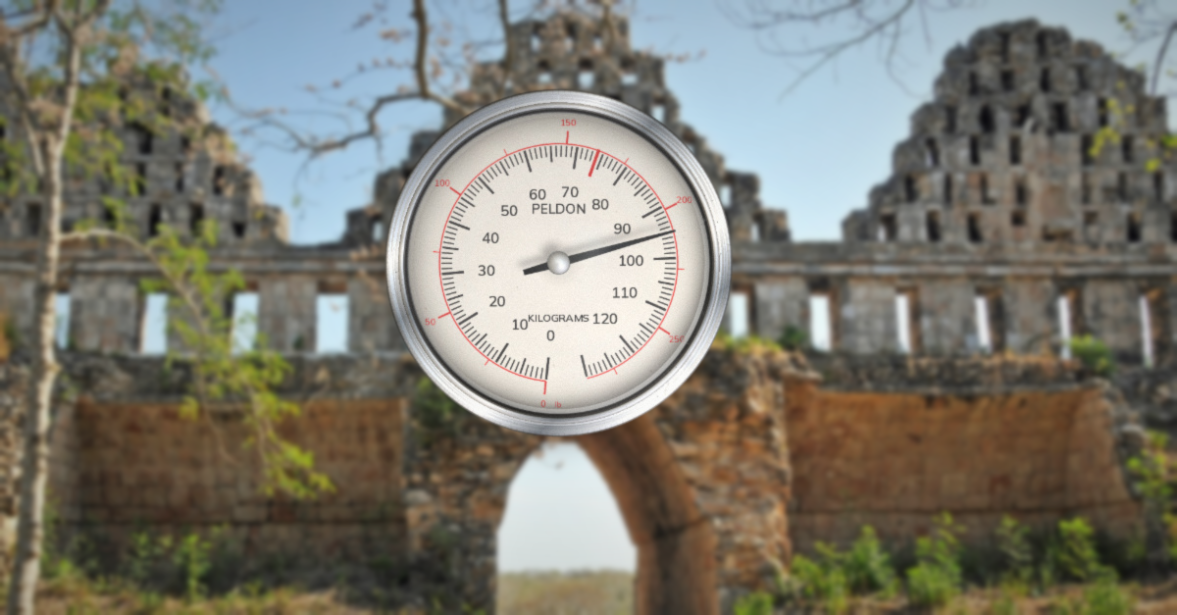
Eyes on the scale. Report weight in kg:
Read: 95 kg
